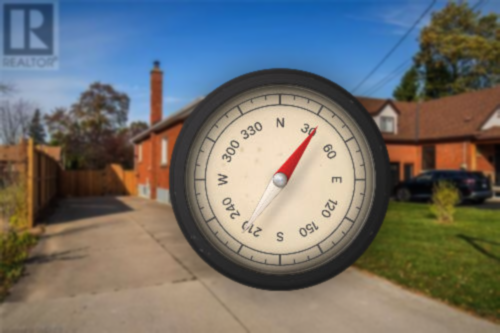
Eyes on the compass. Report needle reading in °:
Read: 35 °
